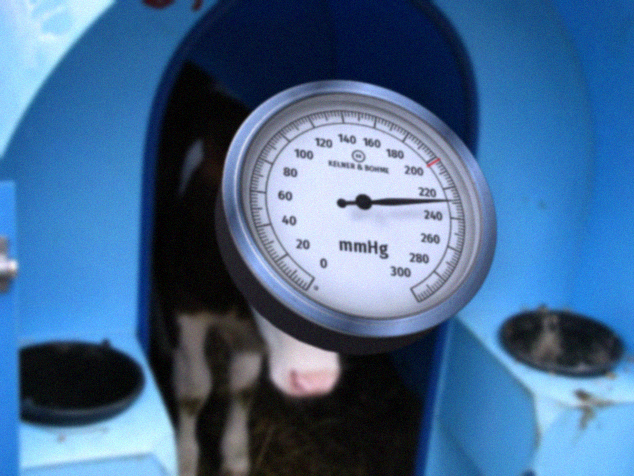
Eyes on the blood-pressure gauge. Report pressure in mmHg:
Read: 230 mmHg
